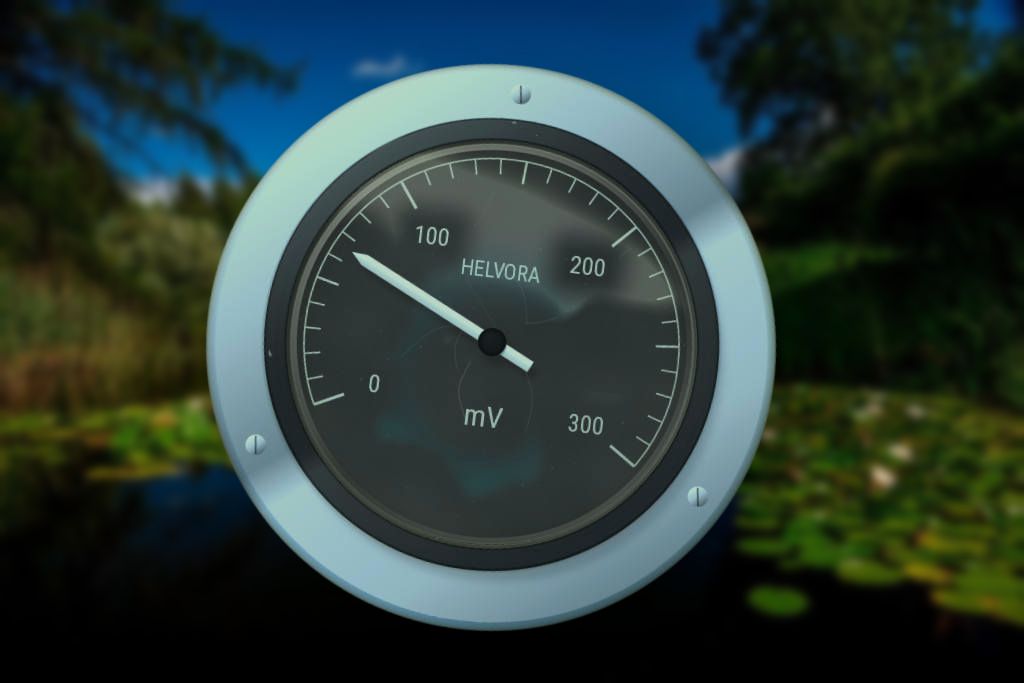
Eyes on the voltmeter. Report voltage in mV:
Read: 65 mV
